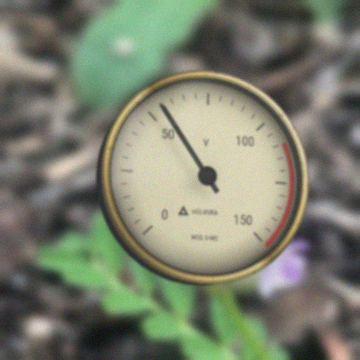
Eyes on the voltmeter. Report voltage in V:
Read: 55 V
